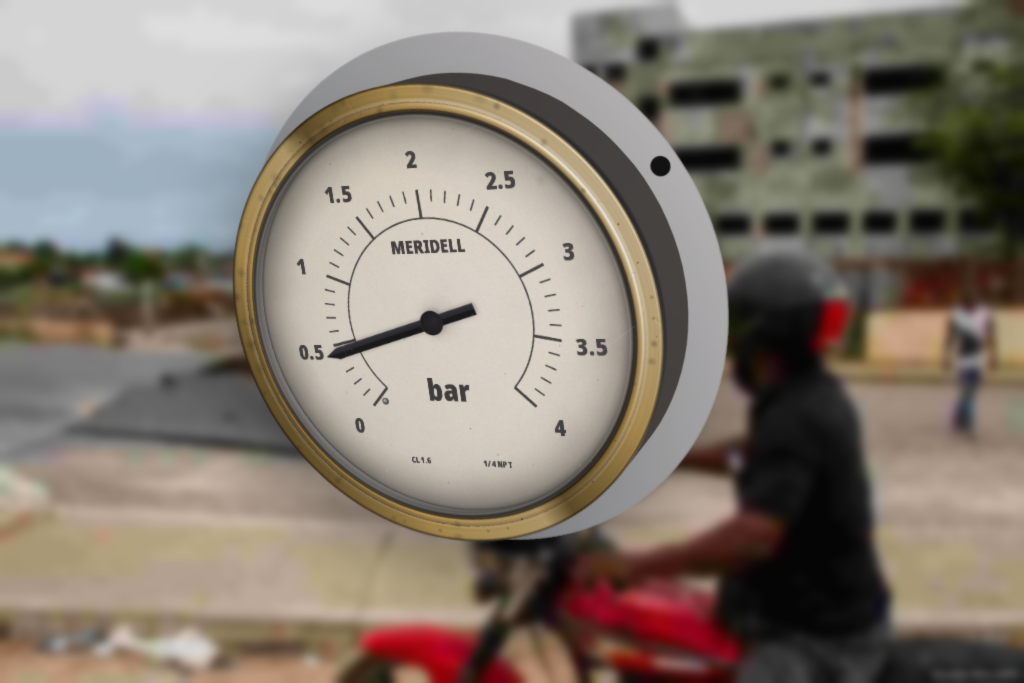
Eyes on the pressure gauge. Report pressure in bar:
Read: 0.45 bar
